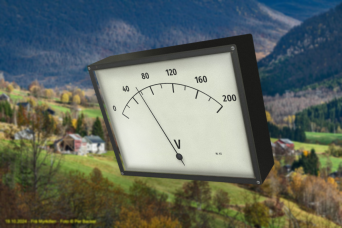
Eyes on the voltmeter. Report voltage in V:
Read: 60 V
